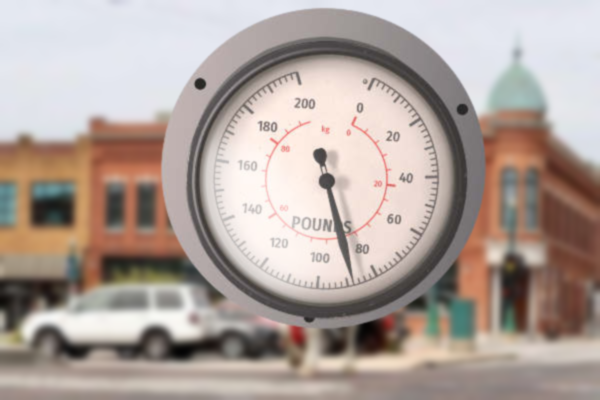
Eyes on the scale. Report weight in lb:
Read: 88 lb
